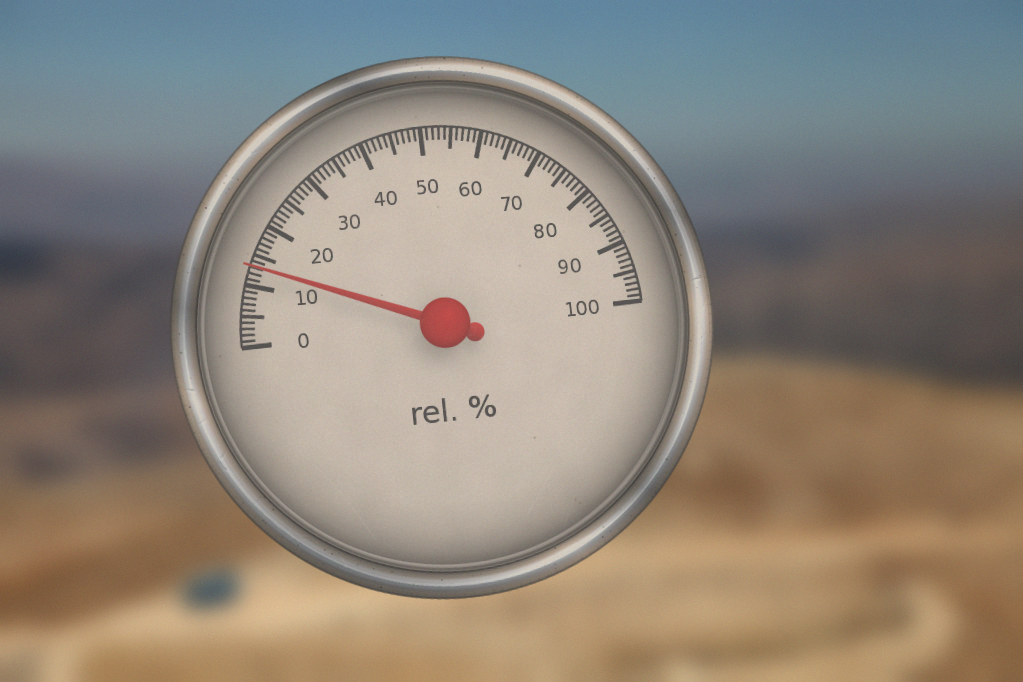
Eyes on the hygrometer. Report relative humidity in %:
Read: 13 %
